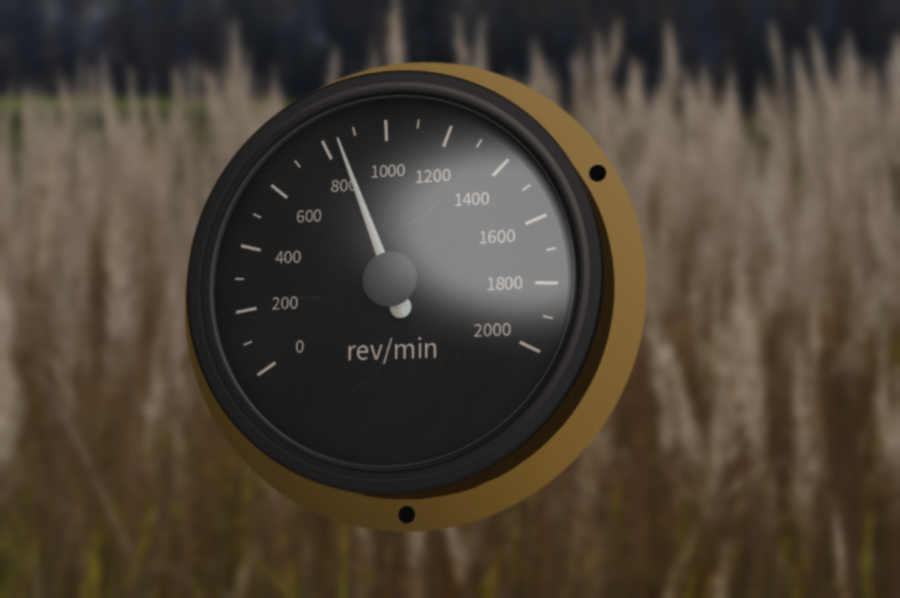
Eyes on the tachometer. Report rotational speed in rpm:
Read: 850 rpm
